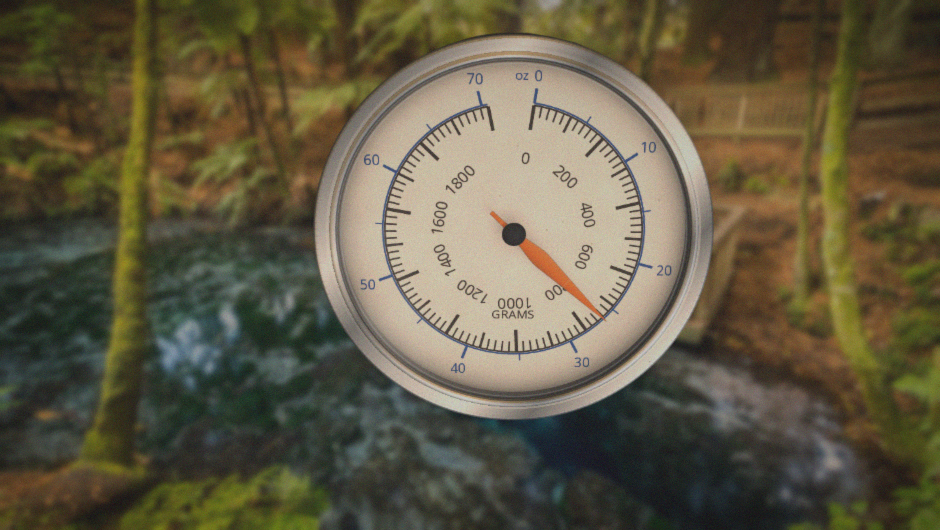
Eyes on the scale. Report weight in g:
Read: 740 g
